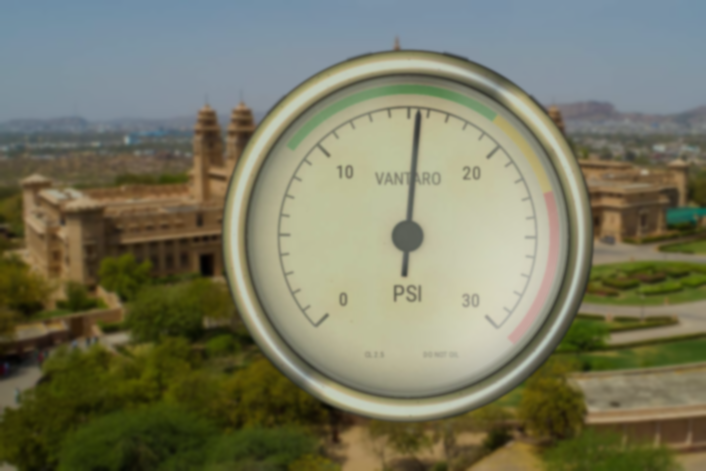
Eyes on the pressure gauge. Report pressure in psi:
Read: 15.5 psi
